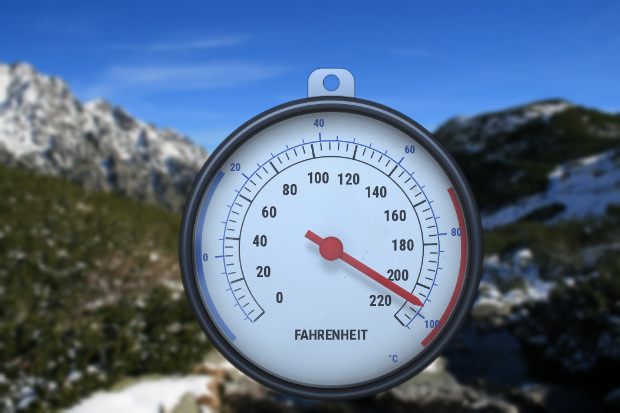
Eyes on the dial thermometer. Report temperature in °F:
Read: 208 °F
